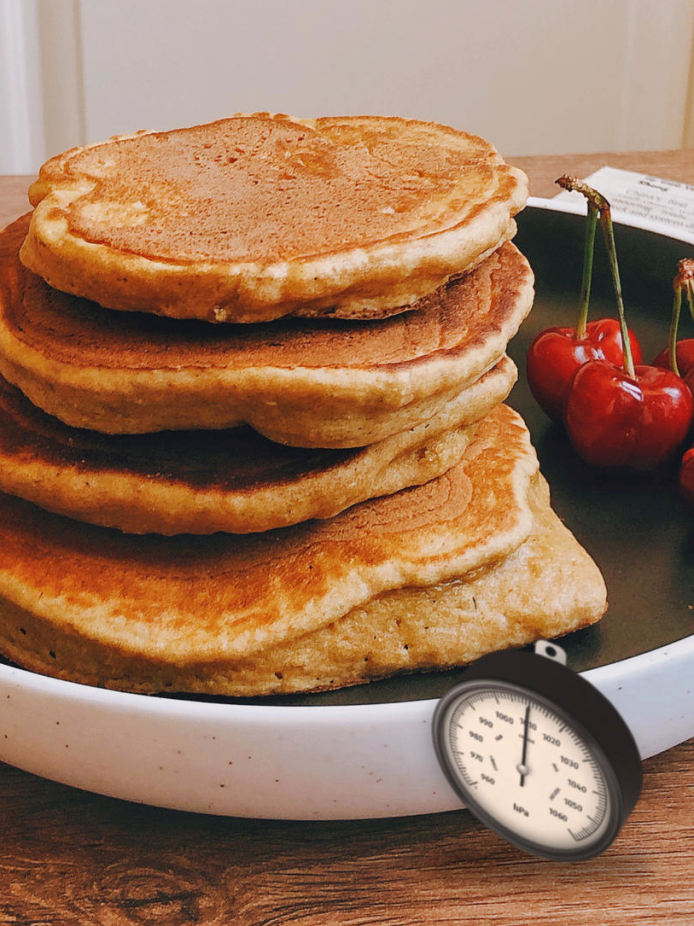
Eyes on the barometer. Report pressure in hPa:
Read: 1010 hPa
